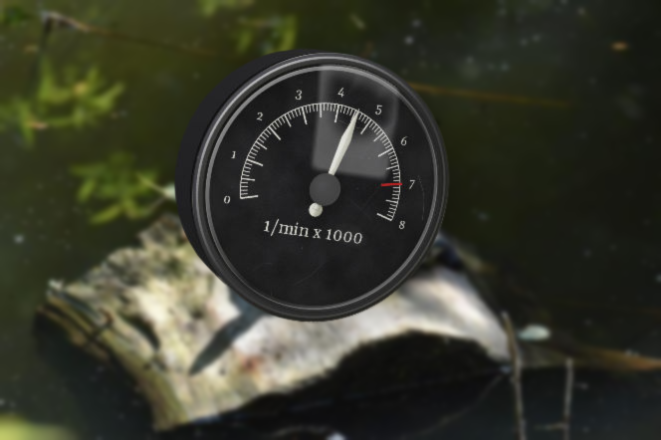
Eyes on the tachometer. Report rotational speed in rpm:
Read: 4500 rpm
